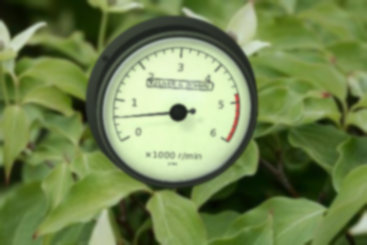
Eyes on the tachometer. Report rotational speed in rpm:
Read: 600 rpm
